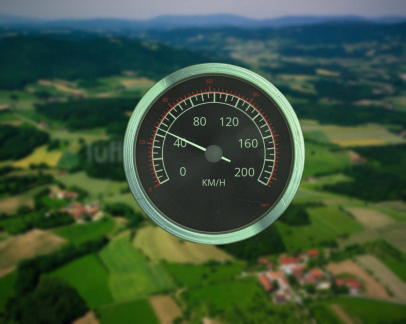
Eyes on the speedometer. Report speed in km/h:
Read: 45 km/h
